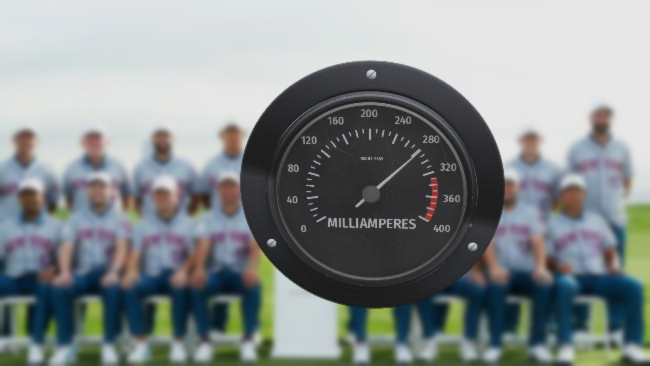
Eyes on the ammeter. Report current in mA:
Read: 280 mA
